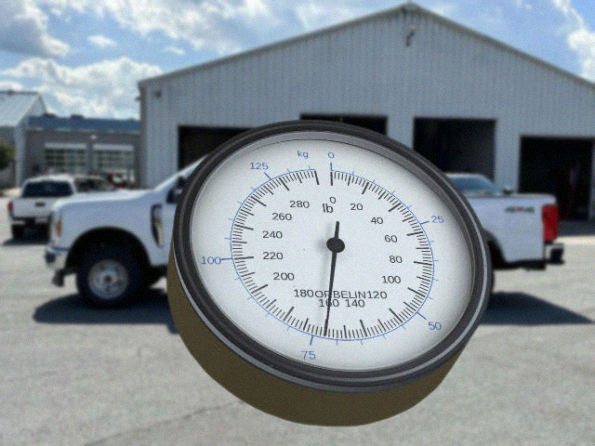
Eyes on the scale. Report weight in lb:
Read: 160 lb
